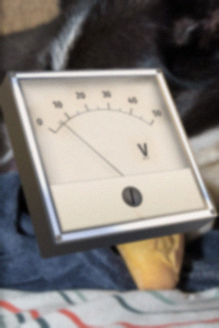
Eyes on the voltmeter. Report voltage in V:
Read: 5 V
